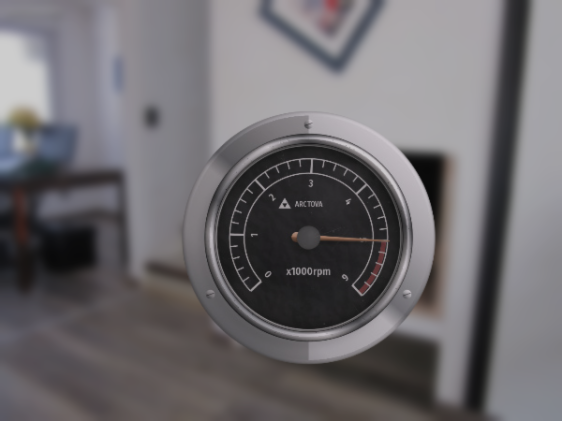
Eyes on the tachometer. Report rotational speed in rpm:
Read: 5000 rpm
